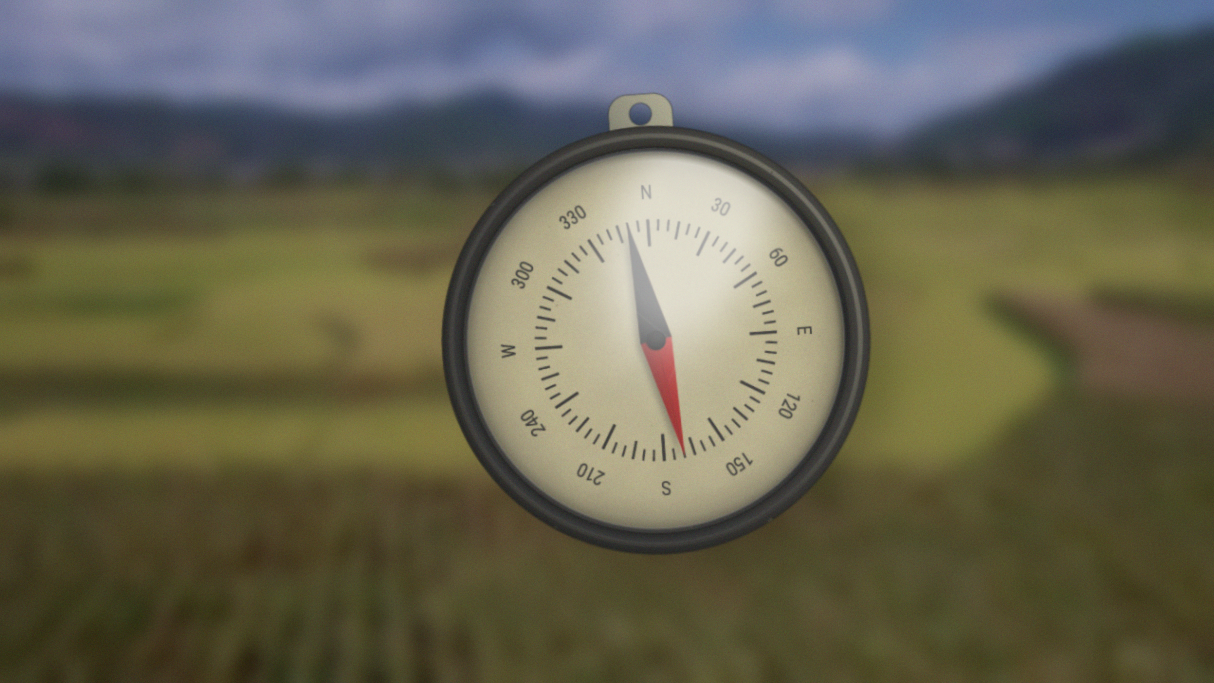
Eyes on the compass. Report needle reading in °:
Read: 170 °
